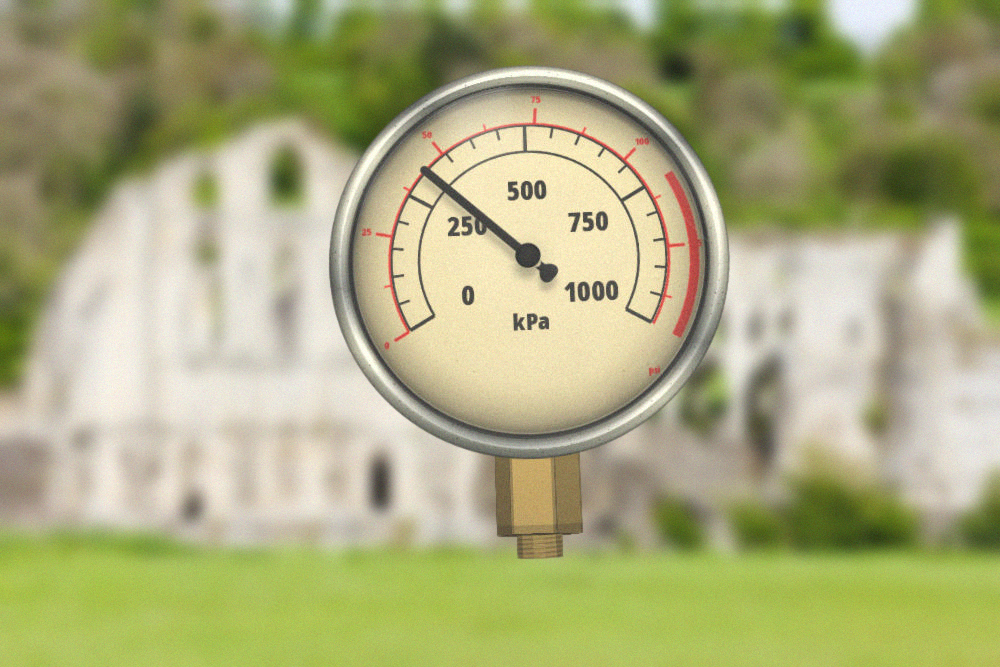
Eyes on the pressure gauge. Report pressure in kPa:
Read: 300 kPa
